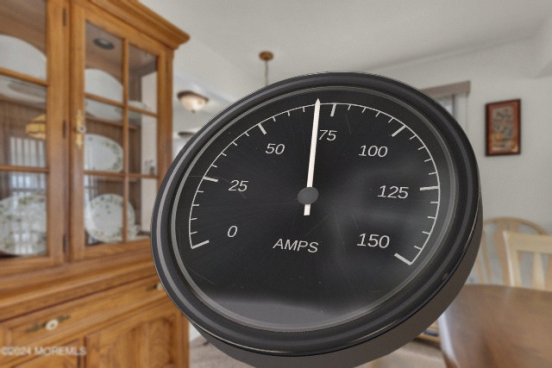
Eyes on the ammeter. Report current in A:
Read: 70 A
